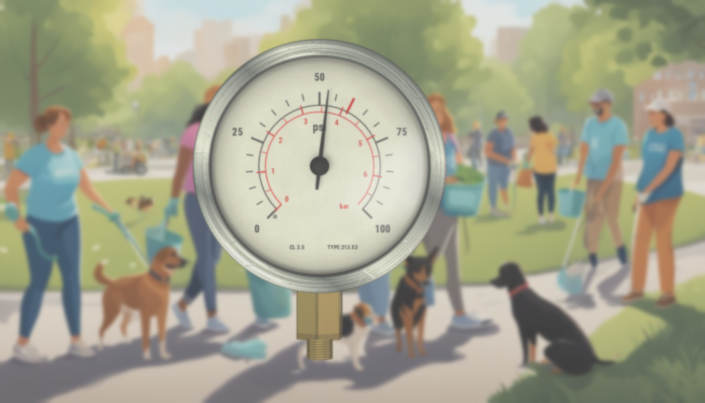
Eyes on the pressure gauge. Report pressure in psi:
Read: 52.5 psi
